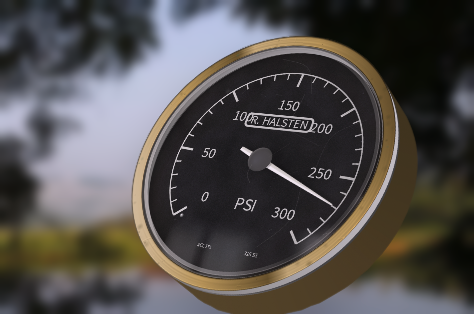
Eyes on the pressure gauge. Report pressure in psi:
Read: 270 psi
